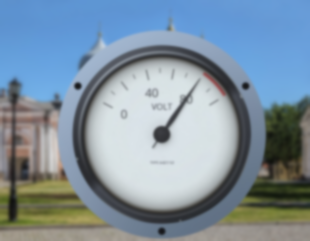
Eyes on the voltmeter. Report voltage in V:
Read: 80 V
